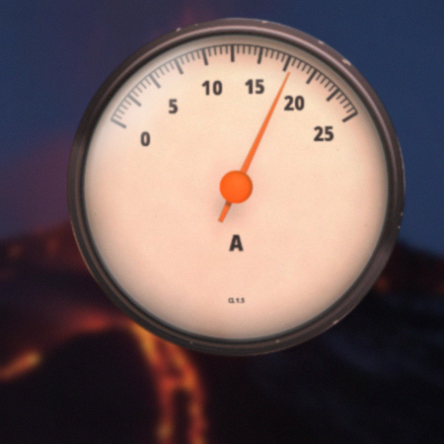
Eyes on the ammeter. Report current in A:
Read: 18 A
